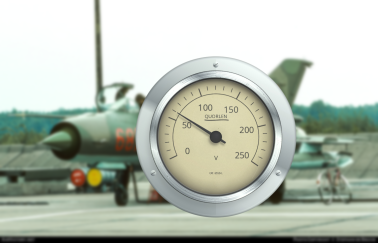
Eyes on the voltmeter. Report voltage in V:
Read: 60 V
